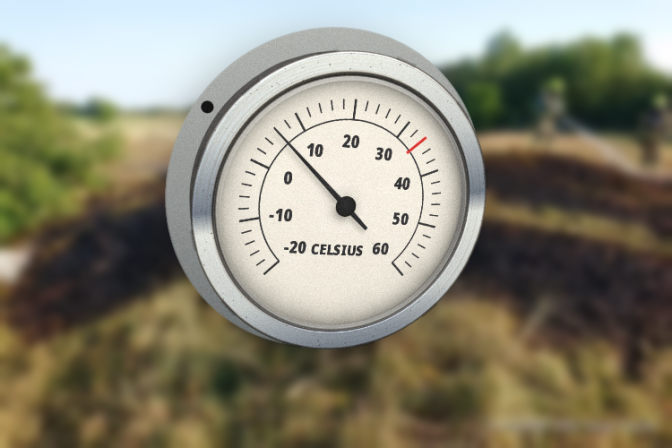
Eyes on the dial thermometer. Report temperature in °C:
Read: 6 °C
